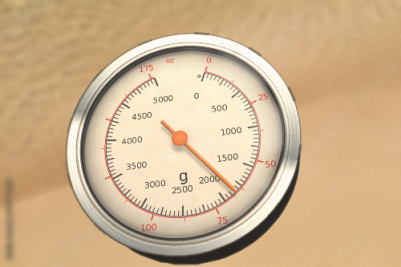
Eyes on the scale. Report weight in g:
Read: 1850 g
